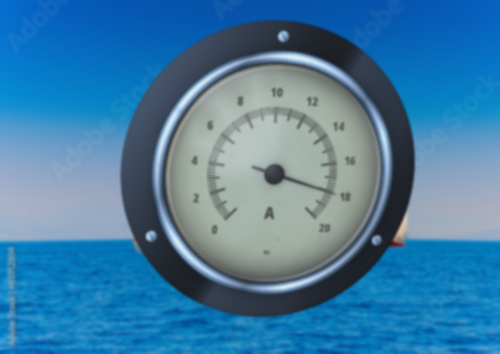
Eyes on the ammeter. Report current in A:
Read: 18 A
